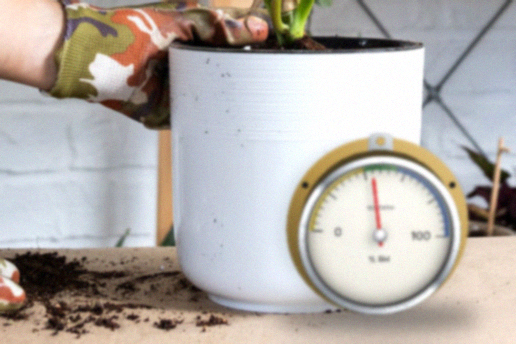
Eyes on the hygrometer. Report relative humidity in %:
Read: 44 %
